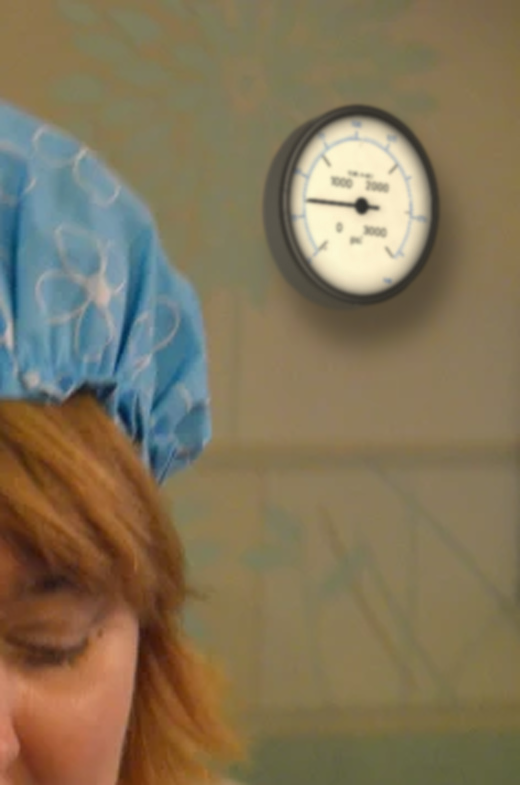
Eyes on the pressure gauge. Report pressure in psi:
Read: 500 psi
